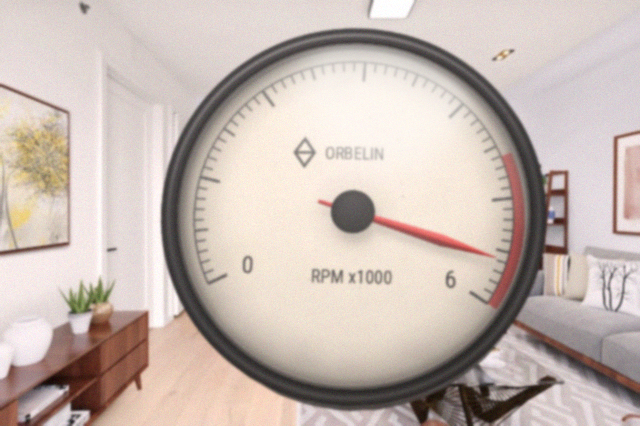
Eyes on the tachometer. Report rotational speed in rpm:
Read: 5600 rpm
